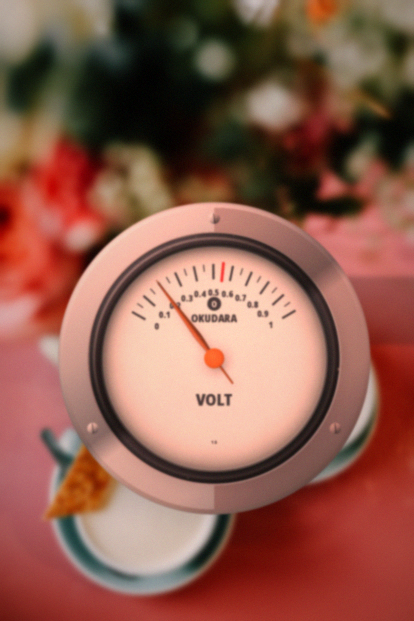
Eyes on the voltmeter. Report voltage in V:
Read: 0.2 V
